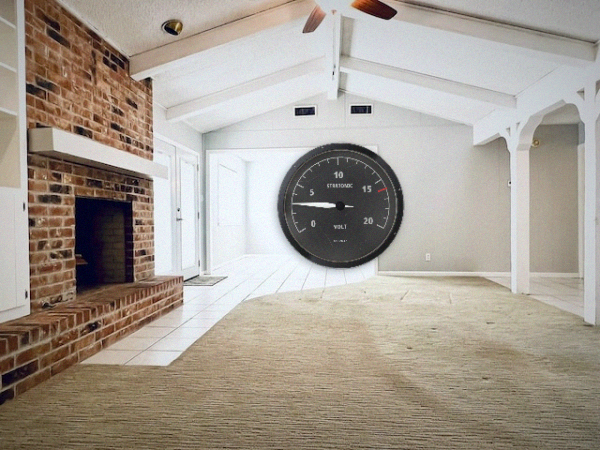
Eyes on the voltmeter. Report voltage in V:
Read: 3 V
